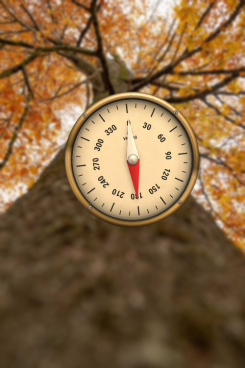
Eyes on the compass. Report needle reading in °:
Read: 180 °
